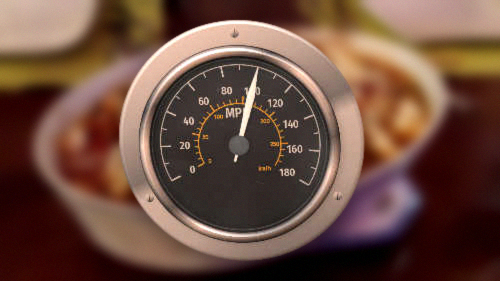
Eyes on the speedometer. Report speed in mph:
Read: 100 mph
